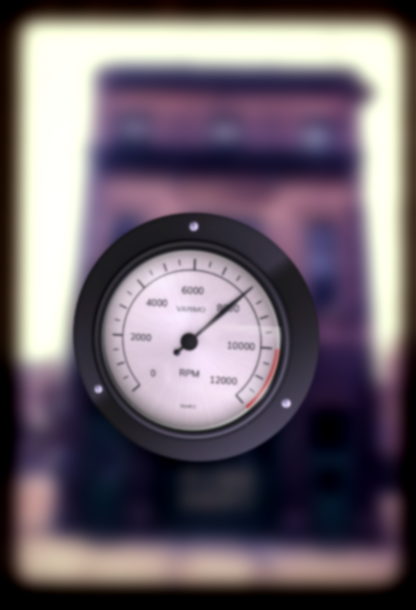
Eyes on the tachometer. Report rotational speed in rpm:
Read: 8000 rpm
